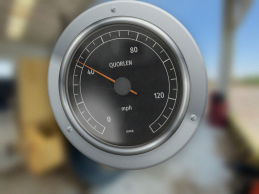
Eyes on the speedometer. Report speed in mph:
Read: 42.5 mph
